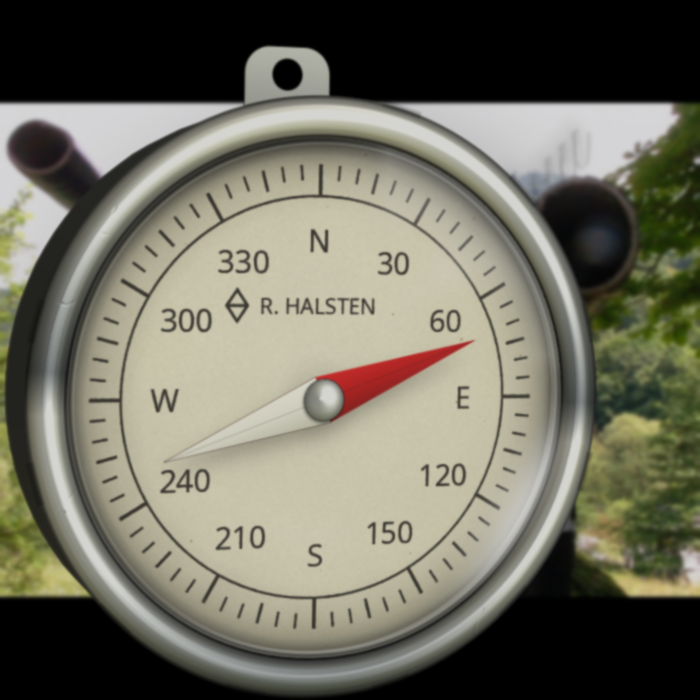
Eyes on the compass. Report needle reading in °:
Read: 70 °
